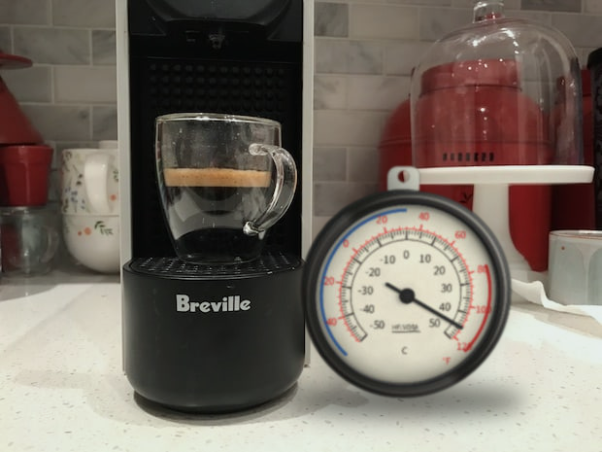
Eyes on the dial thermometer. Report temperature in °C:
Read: 45 °C
